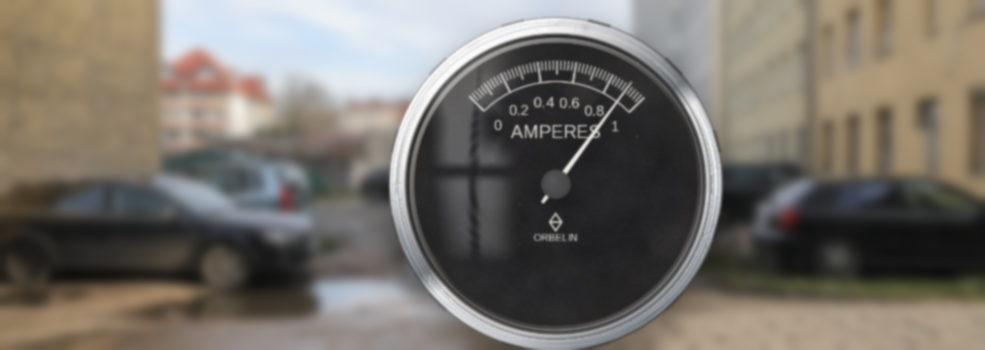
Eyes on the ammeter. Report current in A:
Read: 0.9 A
